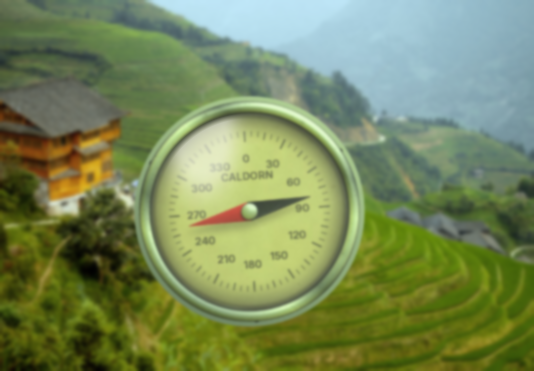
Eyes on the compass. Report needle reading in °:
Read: 260 °
